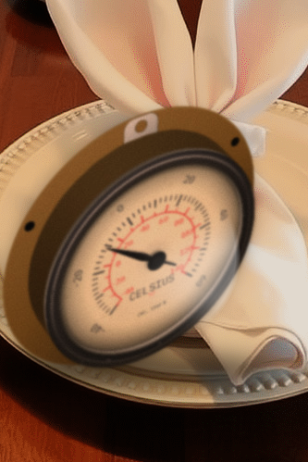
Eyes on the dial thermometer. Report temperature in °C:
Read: -10 °C
